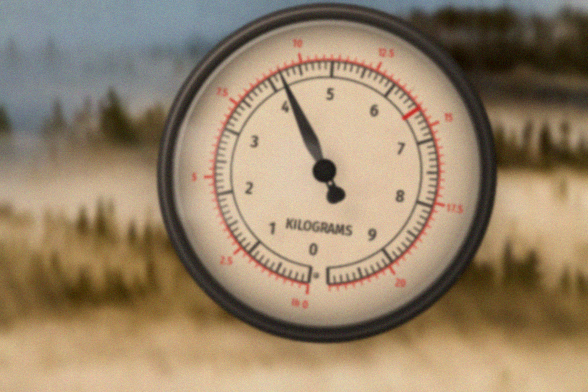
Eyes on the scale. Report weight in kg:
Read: 4.2 kg
